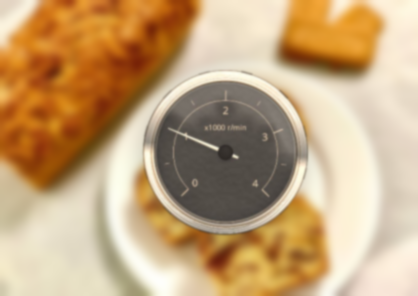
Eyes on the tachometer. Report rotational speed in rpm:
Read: 1000 rpm
